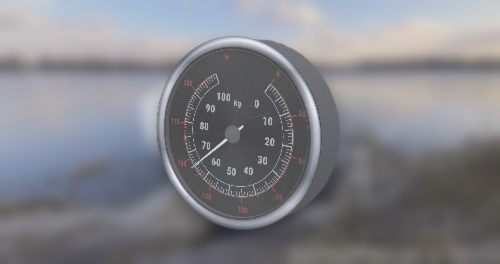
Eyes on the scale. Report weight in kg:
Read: 65 kg
